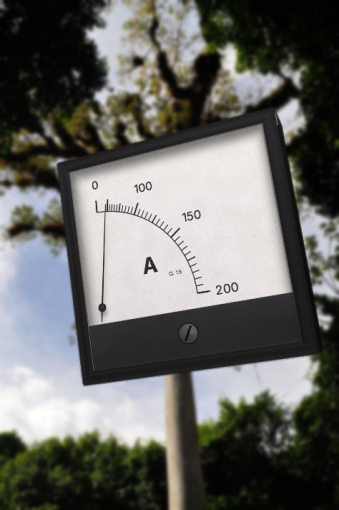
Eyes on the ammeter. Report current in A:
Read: 50 A
